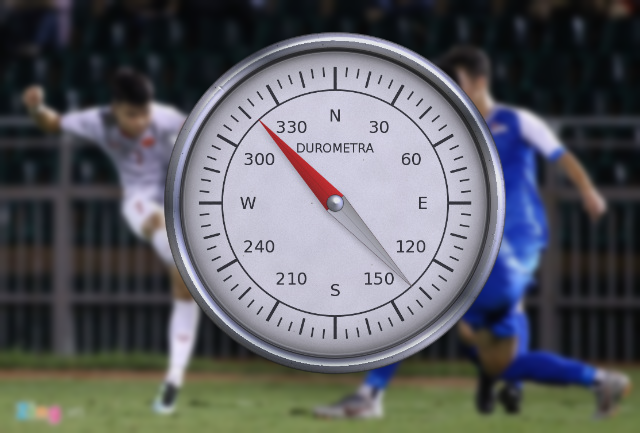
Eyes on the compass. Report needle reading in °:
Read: 317.5 °
